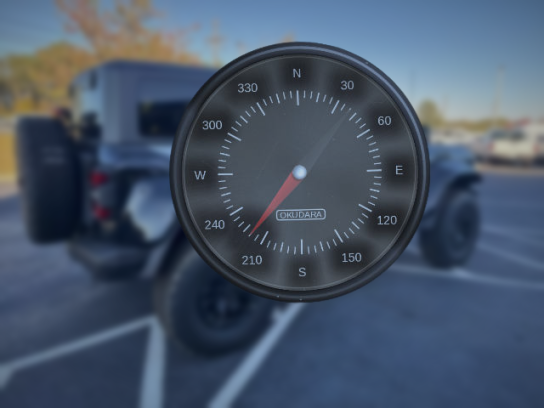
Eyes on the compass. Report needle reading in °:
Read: 220 °
